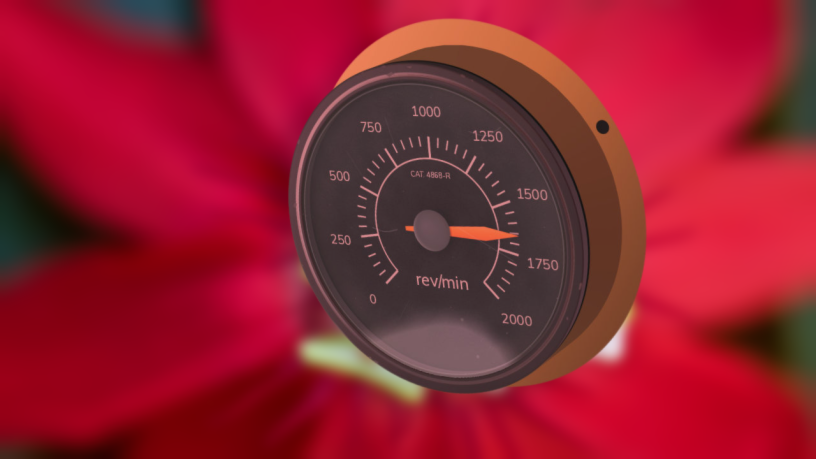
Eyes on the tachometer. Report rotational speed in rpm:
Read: 1650 rpm
